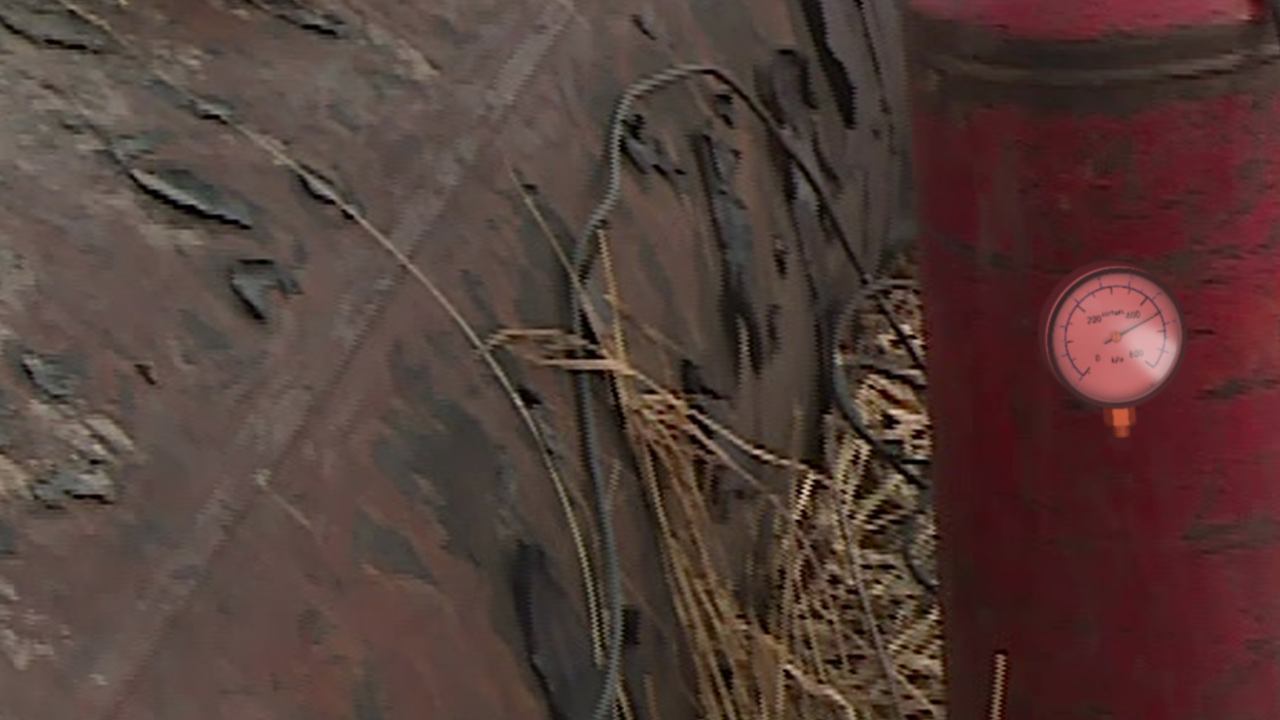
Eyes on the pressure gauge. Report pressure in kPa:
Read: 450 kPa
